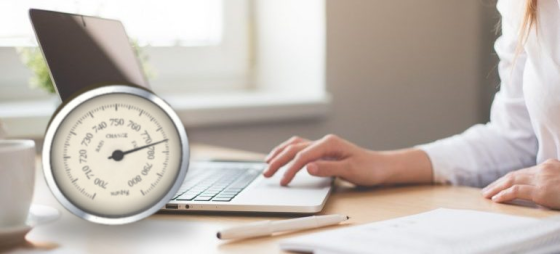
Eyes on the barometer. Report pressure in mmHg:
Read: 775 mmHg
